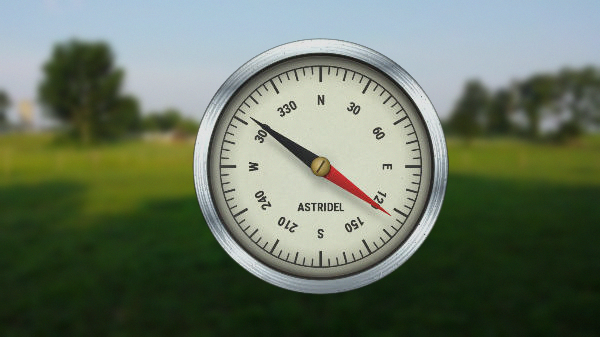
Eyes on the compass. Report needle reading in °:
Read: 125 °
